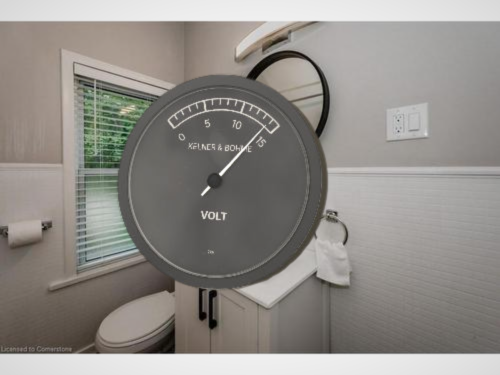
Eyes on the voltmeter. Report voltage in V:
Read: 14 V
